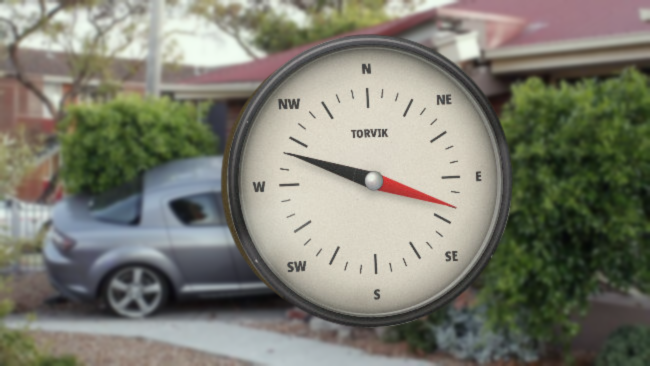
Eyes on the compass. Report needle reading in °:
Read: 110 °
